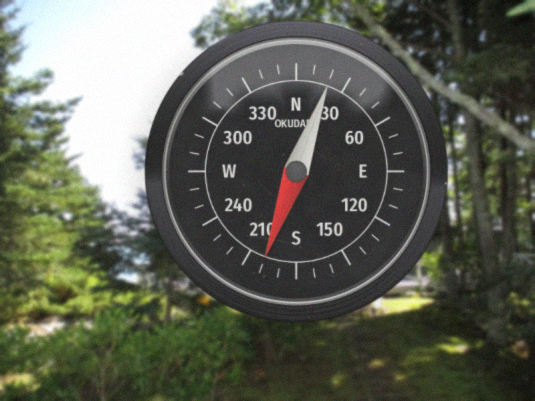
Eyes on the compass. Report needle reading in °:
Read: 200 °
